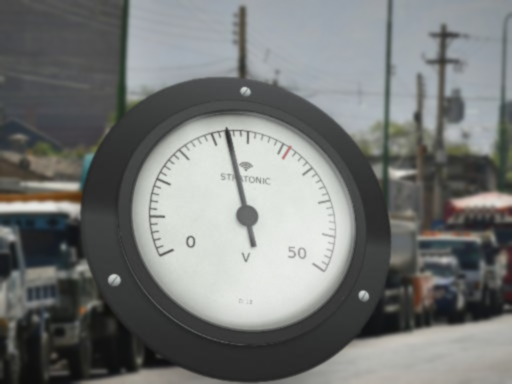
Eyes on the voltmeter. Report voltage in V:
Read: 22 V
